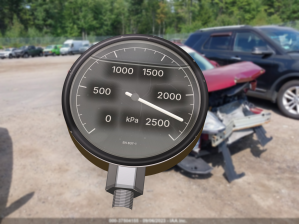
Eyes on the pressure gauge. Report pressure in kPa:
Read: 2300 kPa
